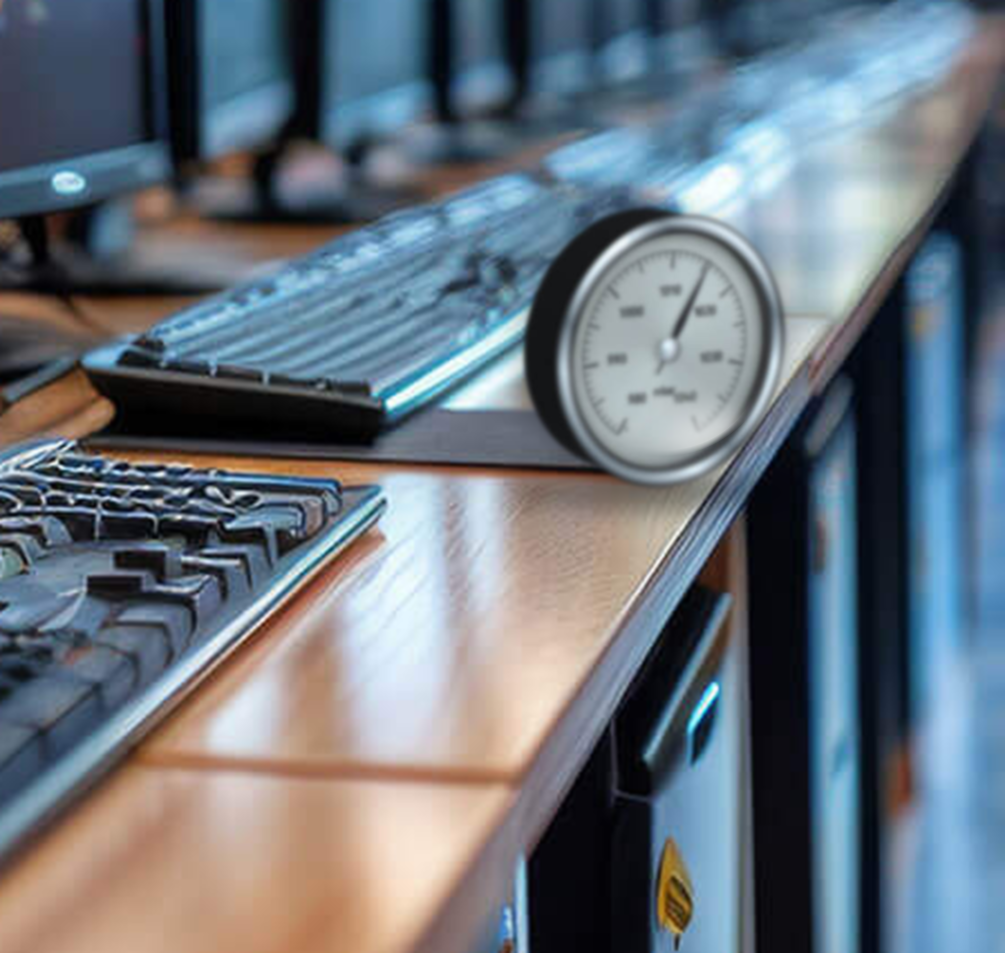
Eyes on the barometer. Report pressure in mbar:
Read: 1015 mbar
